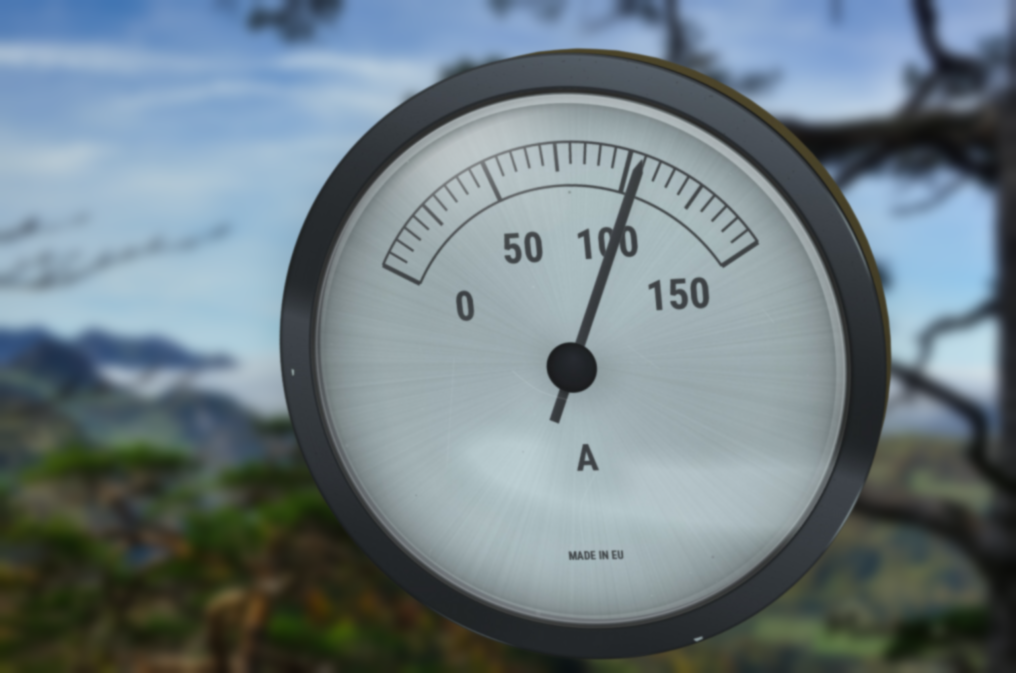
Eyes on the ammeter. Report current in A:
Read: 105 A
